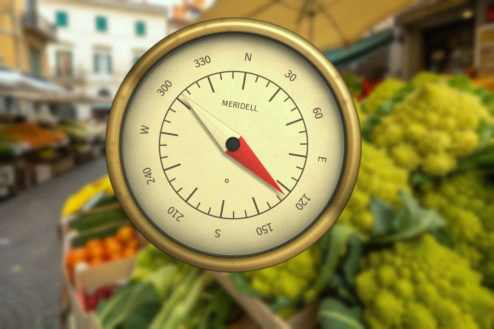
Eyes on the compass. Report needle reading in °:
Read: 125 °
